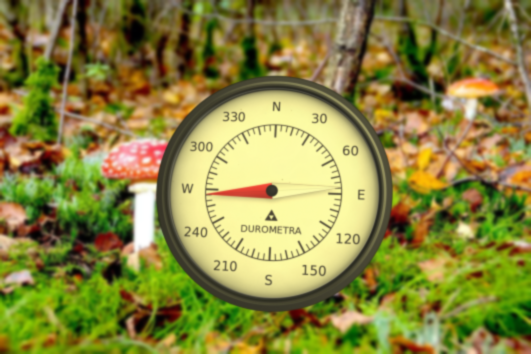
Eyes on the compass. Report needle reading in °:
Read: 265 °
